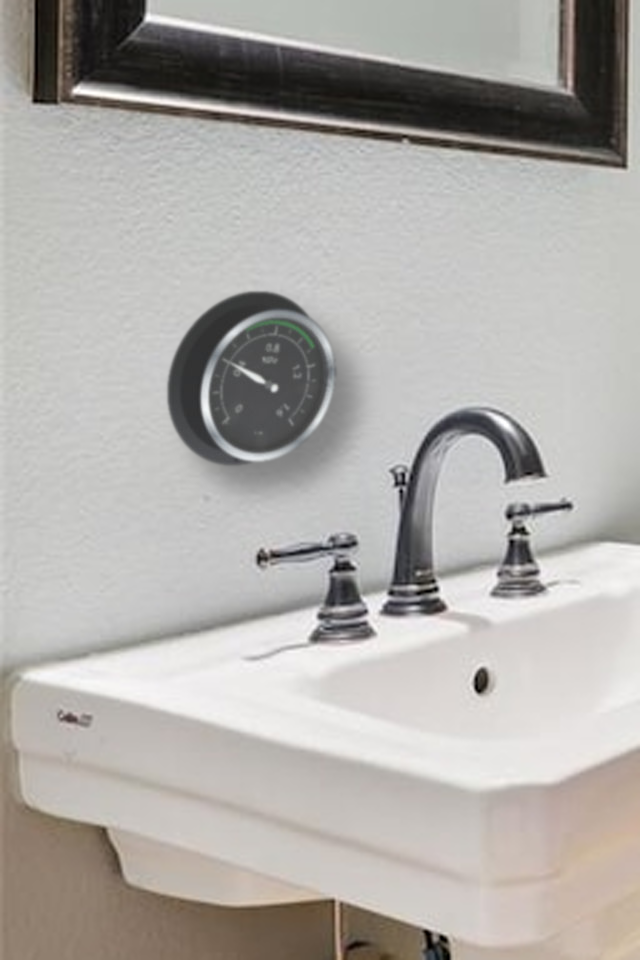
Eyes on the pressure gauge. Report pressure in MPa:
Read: 0.4 MPa
